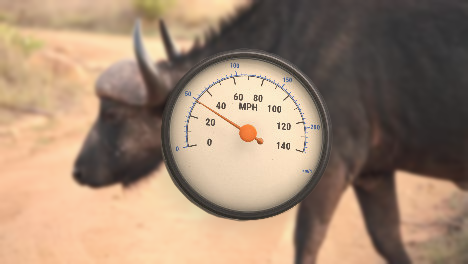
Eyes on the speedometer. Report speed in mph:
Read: 30 mph
